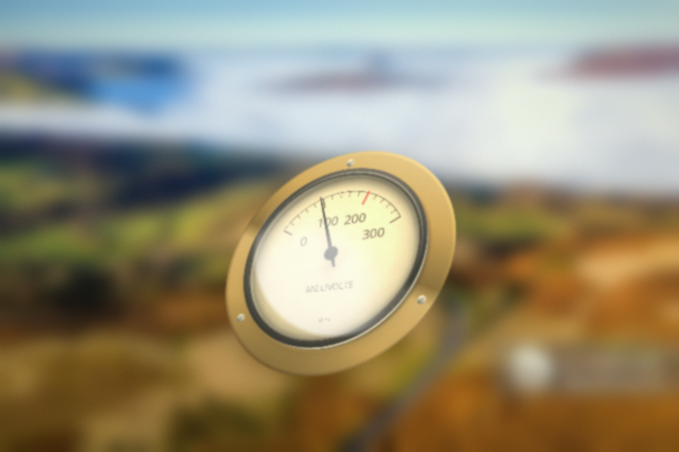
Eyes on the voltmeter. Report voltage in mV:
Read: 100 mV
